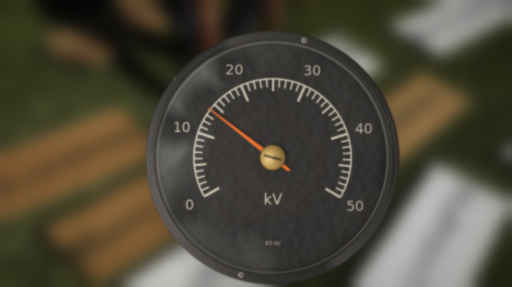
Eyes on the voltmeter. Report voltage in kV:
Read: 14 kV
